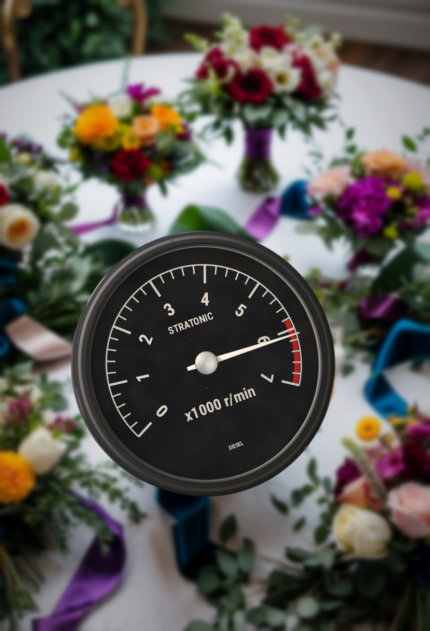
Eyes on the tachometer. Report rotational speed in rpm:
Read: 6100 rpm
